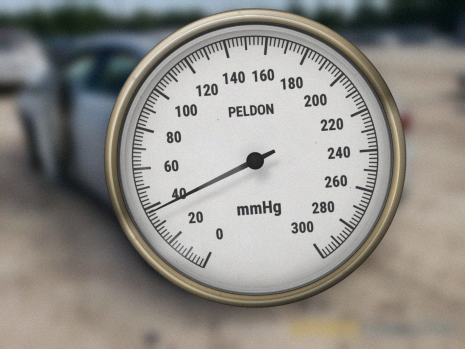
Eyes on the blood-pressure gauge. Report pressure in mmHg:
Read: 38 mmHg
